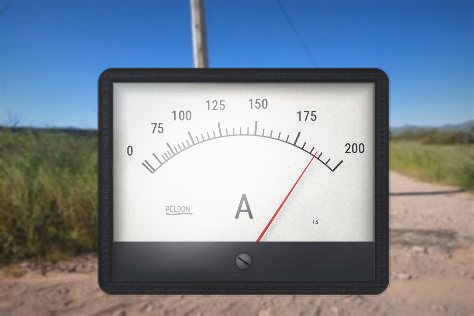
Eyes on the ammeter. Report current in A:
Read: 187.5 A
